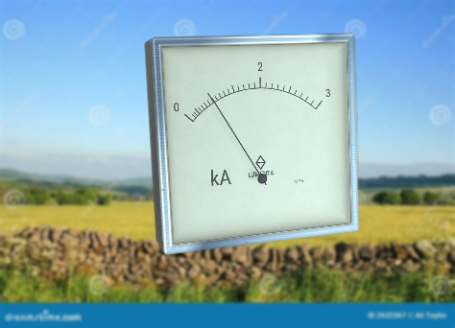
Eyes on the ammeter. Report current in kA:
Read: 1 kA
